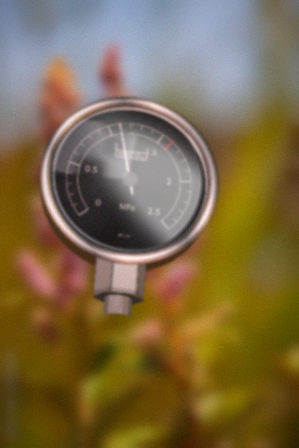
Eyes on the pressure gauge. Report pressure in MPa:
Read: 1.1 MPa
